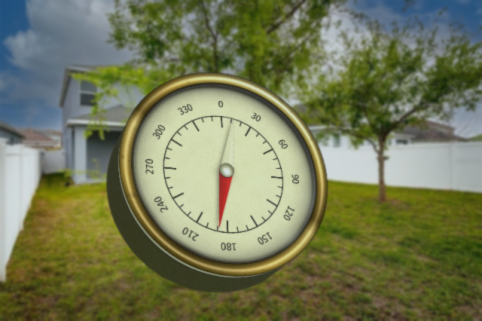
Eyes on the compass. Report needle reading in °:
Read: 190 °
